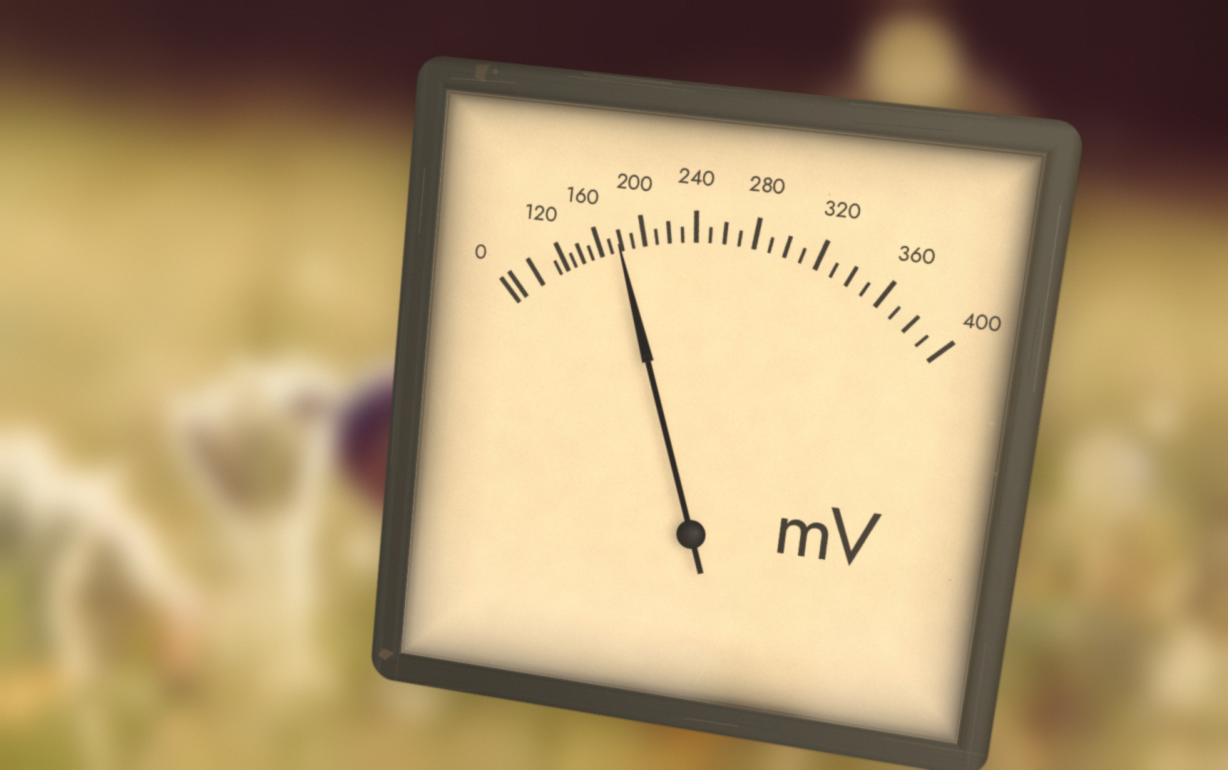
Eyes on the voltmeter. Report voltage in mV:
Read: 180 mV
